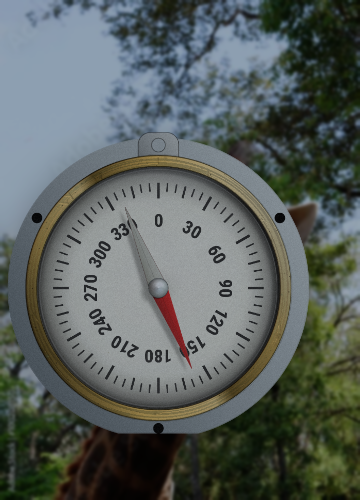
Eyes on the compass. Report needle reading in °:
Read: 157.5 °
